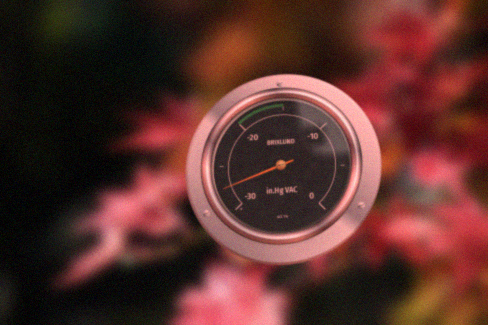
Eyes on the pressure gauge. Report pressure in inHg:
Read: -27.5 inHg
